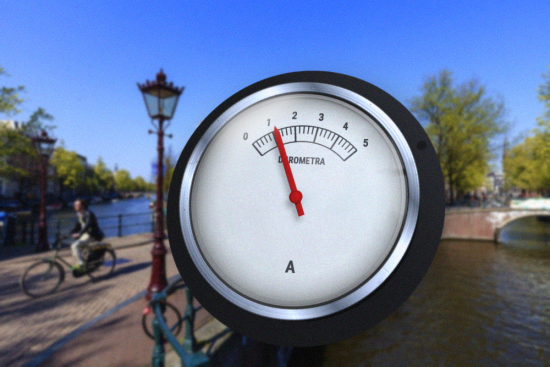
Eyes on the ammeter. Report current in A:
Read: 1.2 A
